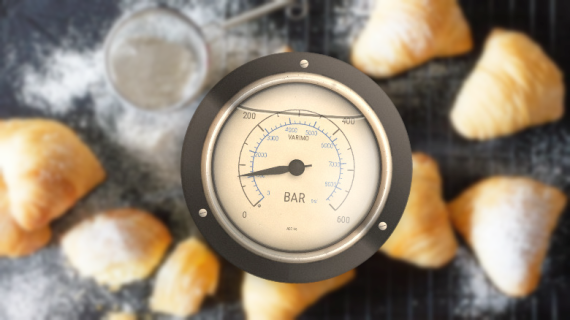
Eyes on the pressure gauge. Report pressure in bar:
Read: 75 bar
